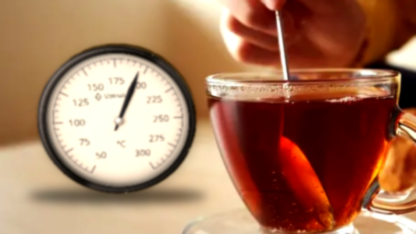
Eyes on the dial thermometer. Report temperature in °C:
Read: 195 °C
